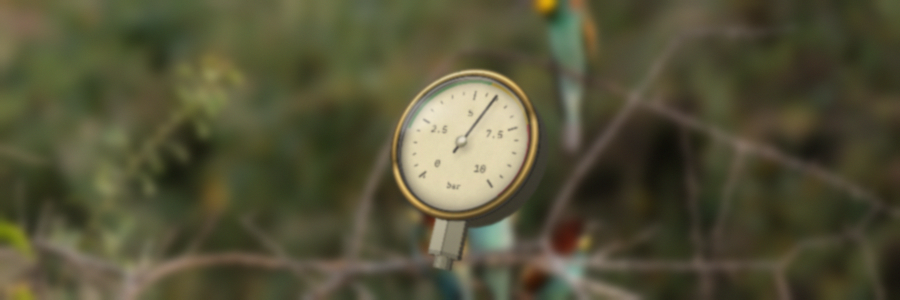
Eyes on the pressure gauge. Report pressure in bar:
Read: 6 bar
